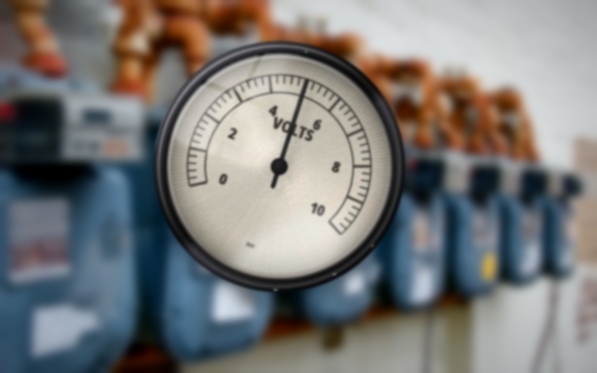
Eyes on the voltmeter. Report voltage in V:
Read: 5 V
